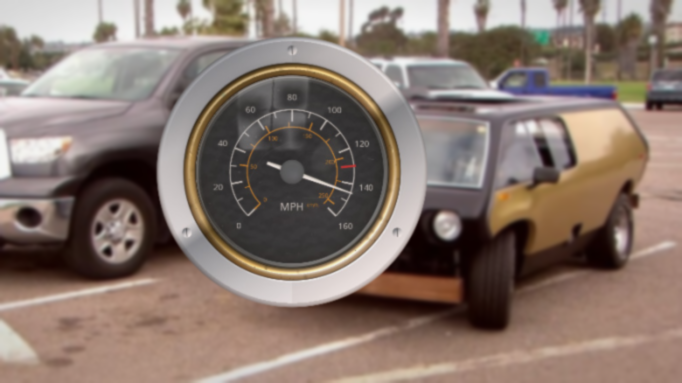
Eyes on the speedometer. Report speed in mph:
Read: 145 mph
